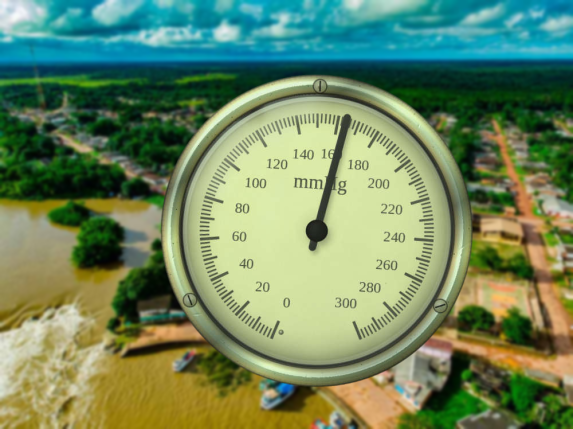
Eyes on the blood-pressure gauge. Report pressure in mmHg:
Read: 164 mmHg
